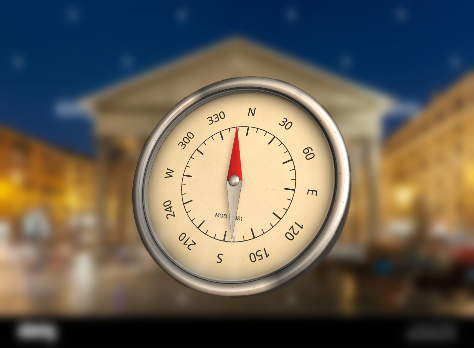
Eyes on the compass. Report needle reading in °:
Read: 350 °
